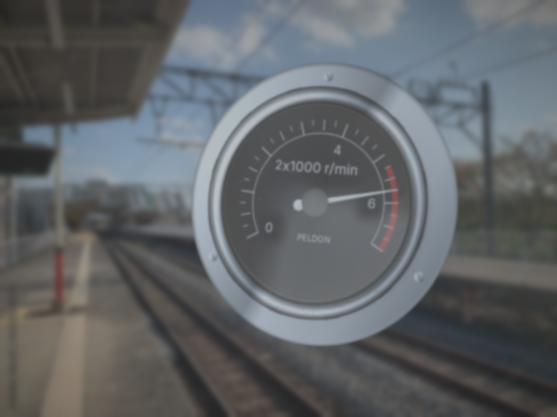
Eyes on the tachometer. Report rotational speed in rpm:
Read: 5750 rpm
